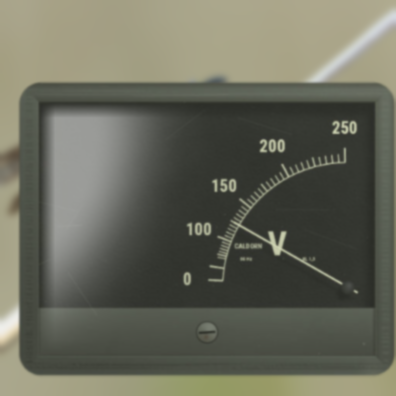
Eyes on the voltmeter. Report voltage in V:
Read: 125 V
